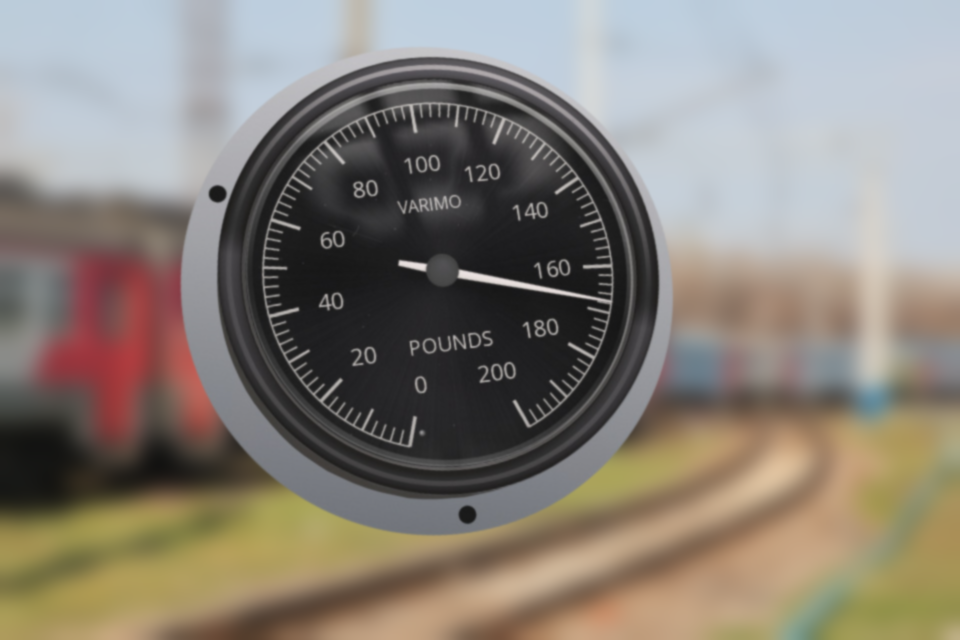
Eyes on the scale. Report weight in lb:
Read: 168 lb
